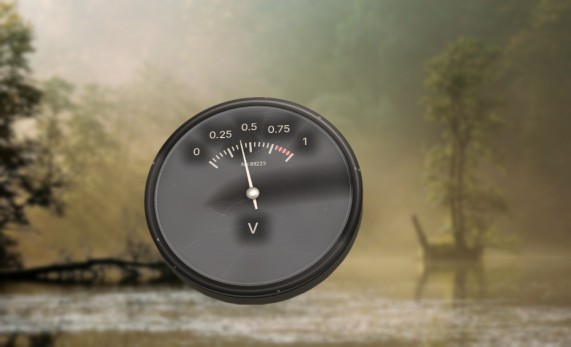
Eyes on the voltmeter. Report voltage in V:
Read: 0.4 V
